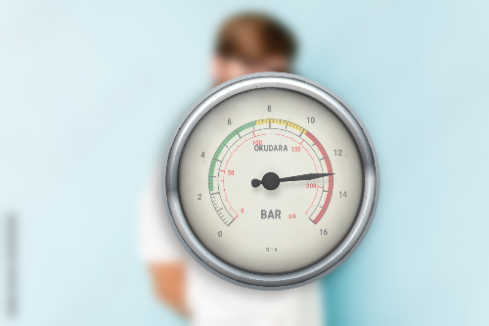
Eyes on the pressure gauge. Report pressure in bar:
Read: 13 bar
